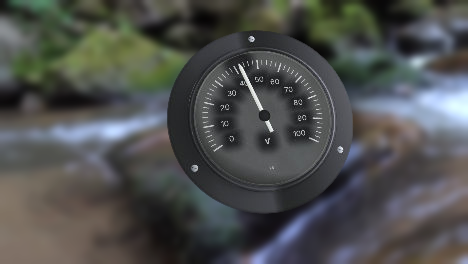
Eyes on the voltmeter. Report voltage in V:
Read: 42 V
